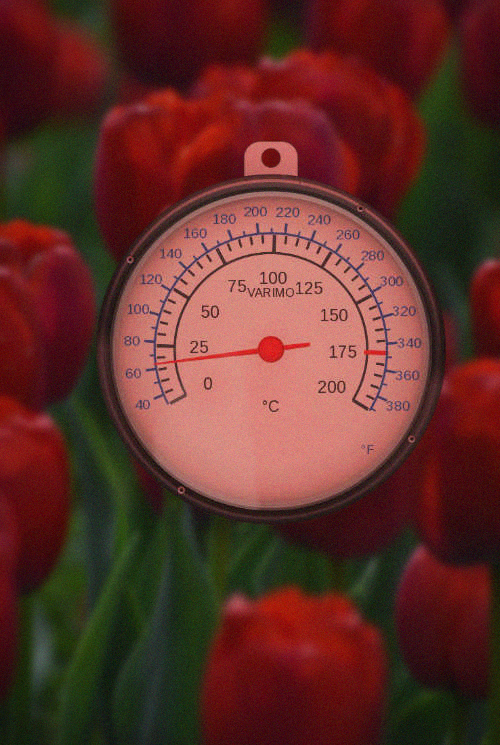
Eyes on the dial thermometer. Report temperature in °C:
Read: 17.5 °C
